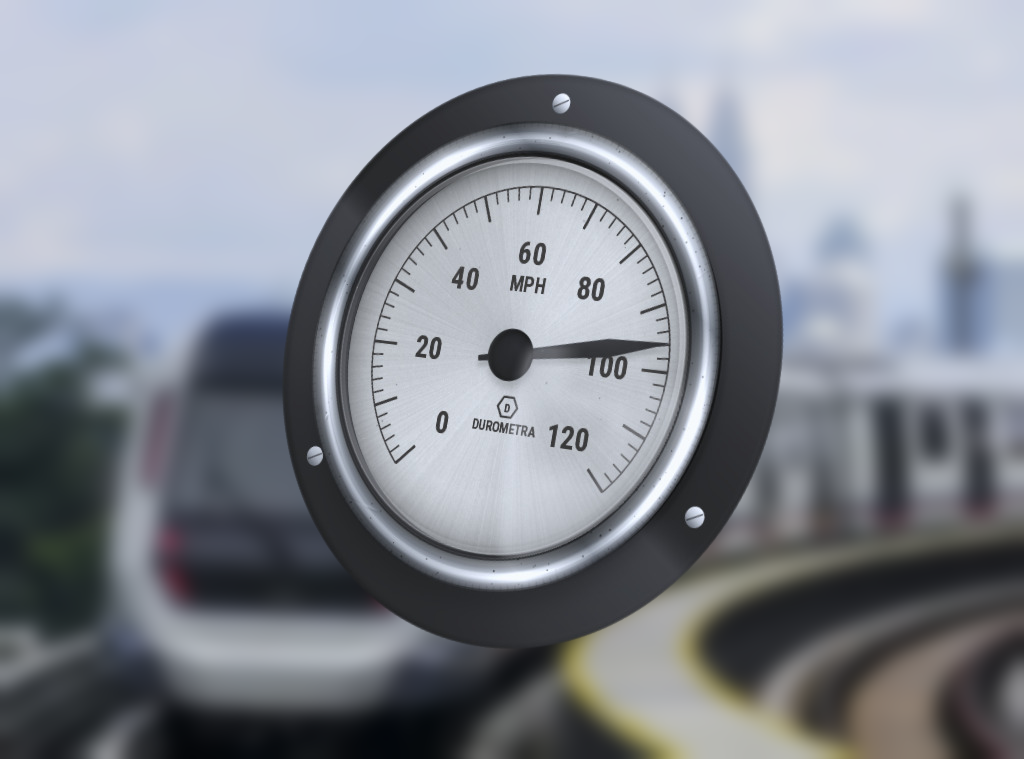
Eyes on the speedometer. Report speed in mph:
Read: 96 mph
